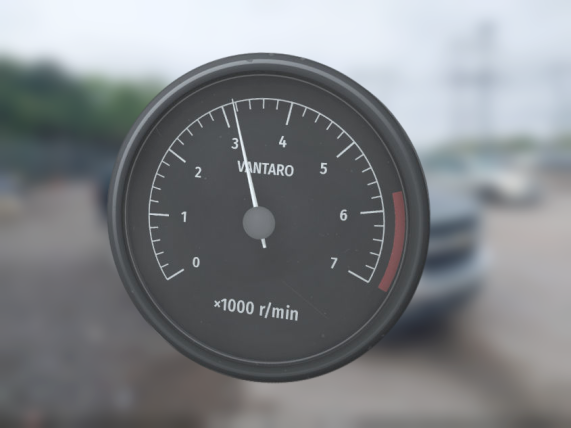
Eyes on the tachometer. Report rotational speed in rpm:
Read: 3200 rpm
